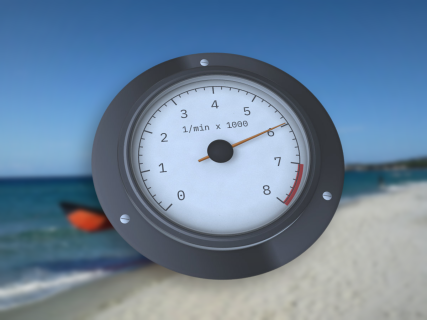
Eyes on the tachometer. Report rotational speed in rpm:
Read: 6000 rpm
